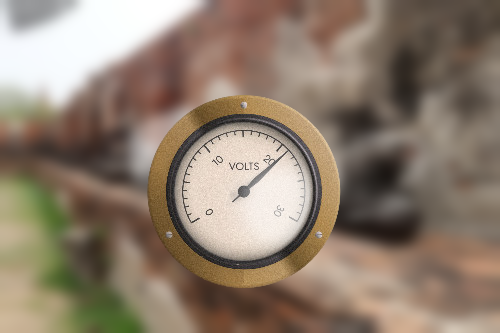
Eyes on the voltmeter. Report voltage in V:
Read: 21 V
